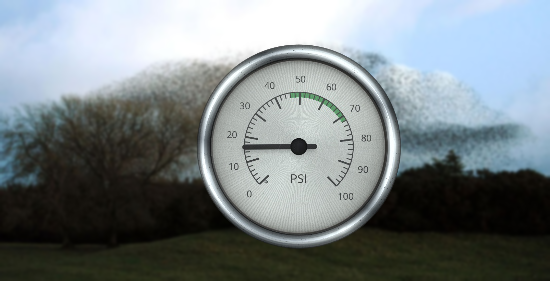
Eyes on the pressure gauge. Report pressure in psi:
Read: 16 psi
